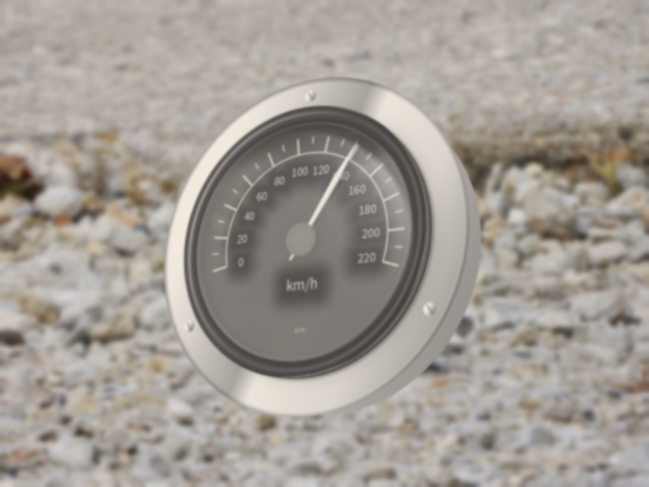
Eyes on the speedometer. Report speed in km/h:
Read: 140 km/h
